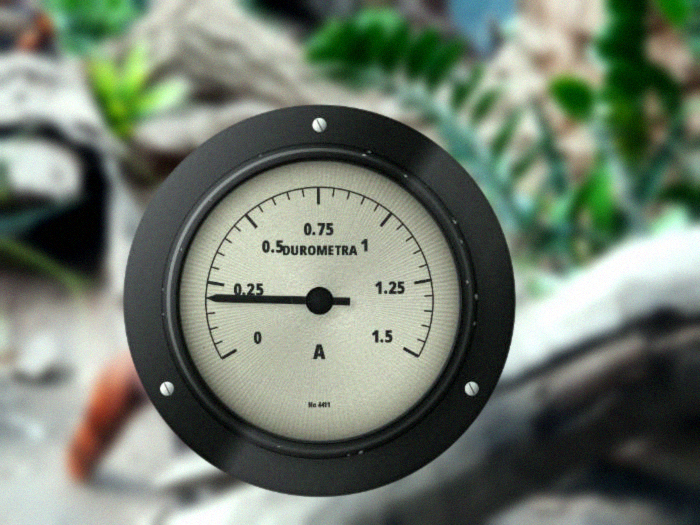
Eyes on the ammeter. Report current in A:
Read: 0.2 A
